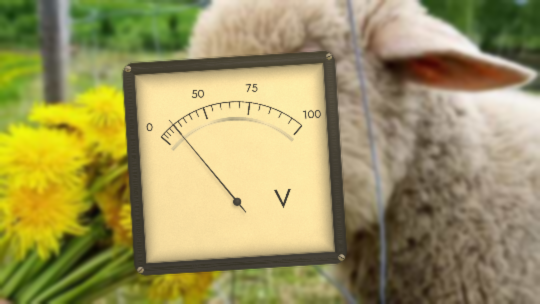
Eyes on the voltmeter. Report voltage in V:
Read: 25 V
